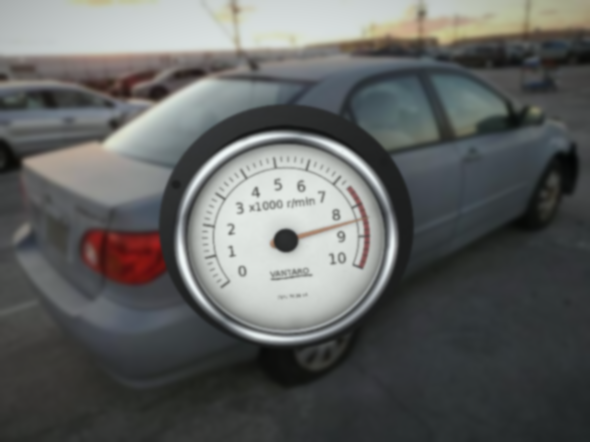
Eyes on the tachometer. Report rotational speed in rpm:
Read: 8400 rpm
